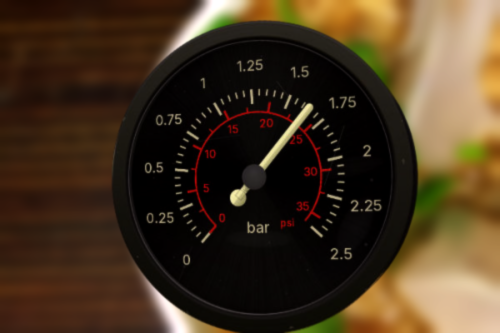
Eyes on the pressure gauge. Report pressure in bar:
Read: 1.65 bar
